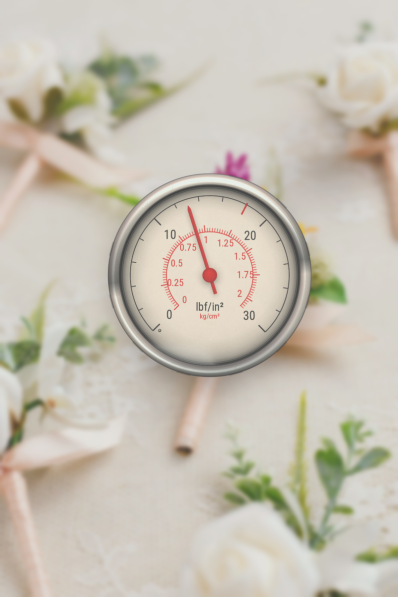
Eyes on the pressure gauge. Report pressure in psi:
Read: 13 psi
